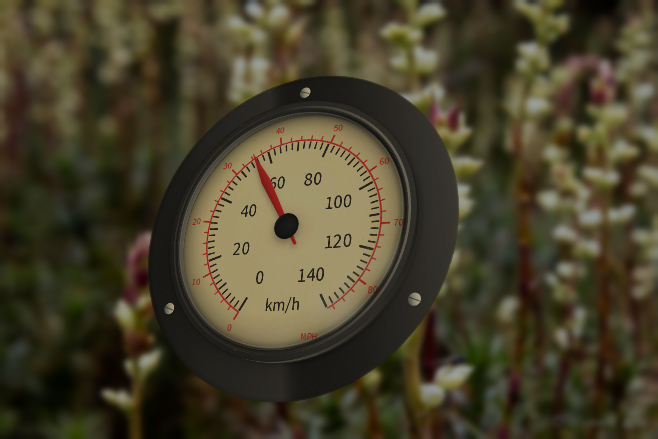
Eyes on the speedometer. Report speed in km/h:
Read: 56 km/h
